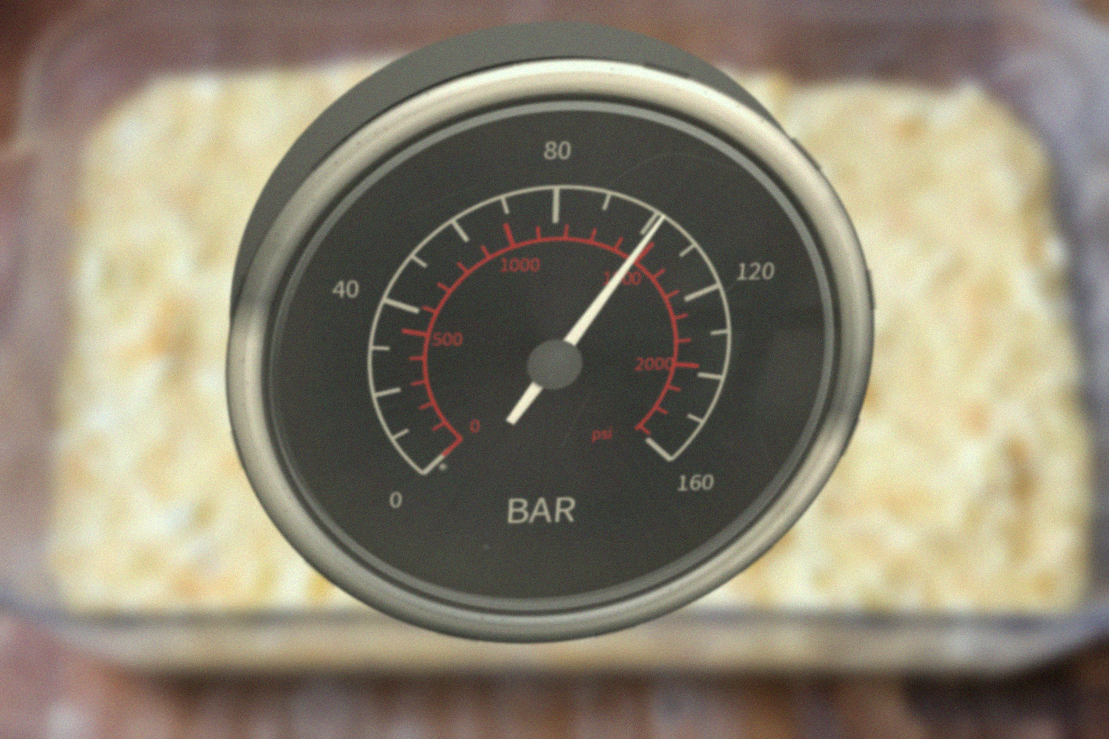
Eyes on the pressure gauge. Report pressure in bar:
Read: 100 bar
